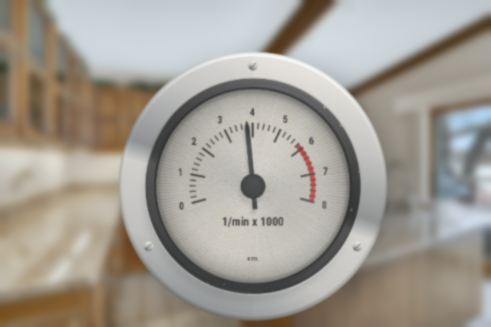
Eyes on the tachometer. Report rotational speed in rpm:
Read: 3800 rpm
